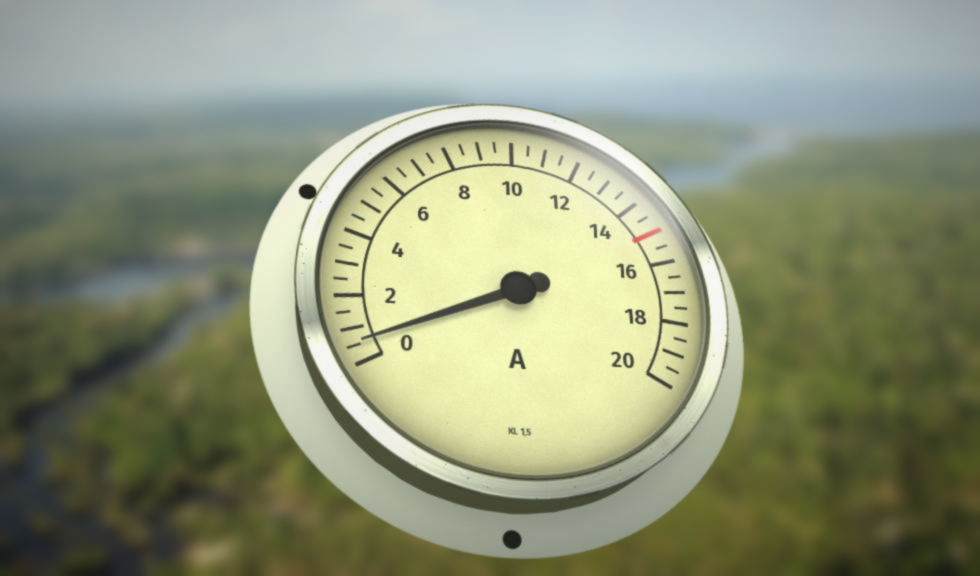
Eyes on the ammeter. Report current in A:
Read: 0.5 A
